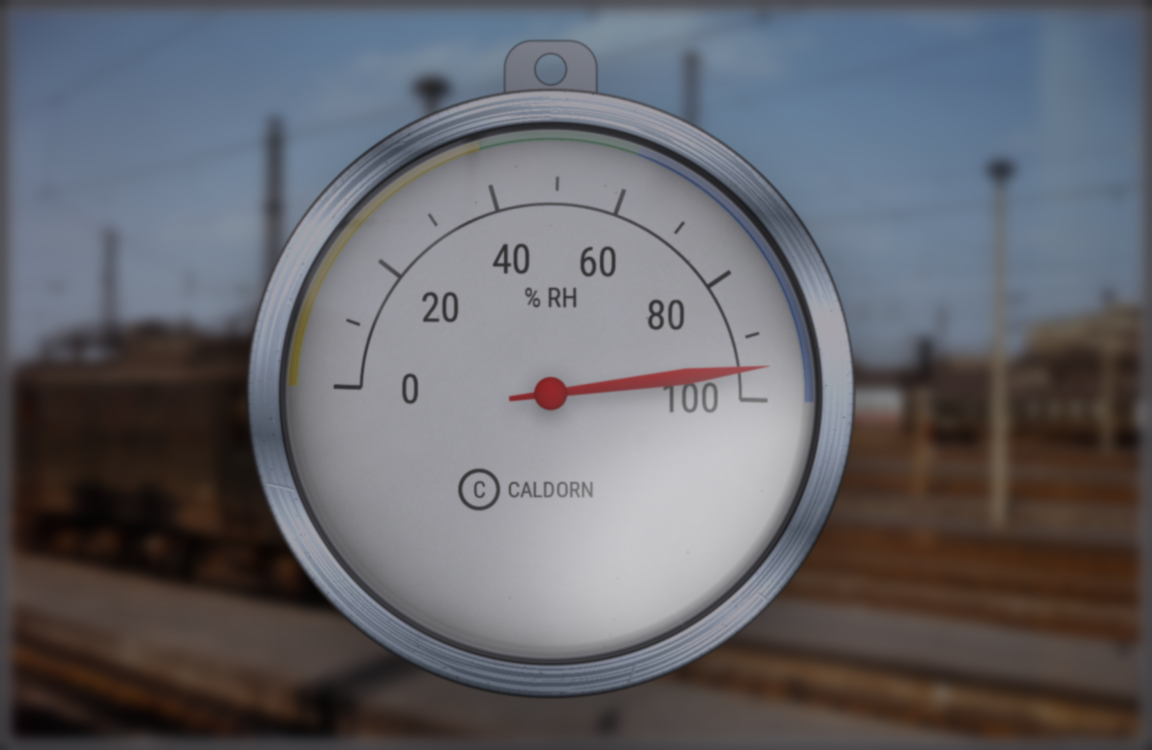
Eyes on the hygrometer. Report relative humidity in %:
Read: 95 %
